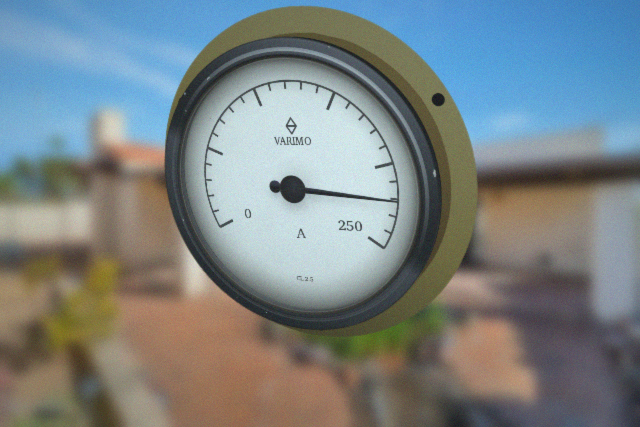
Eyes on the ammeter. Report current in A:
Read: 220 A
